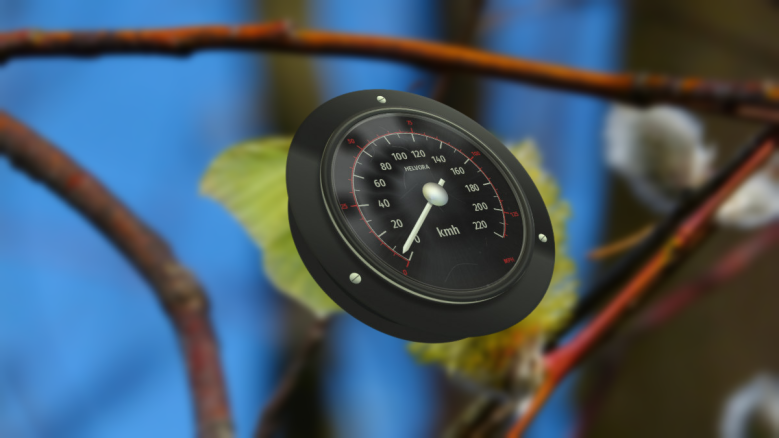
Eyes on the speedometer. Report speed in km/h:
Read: 5 km/h
